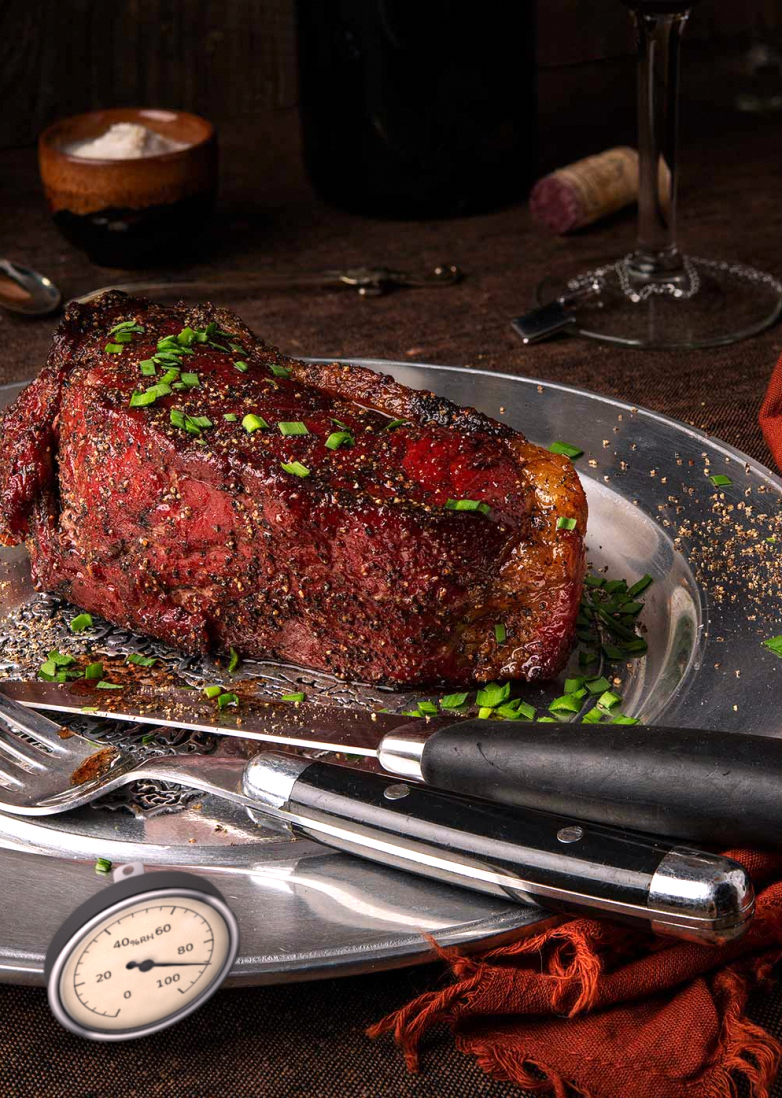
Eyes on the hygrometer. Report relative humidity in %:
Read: 88 %
